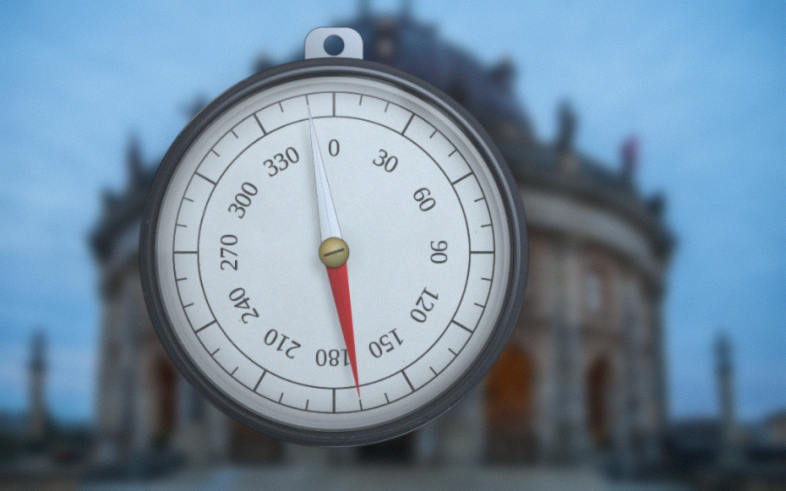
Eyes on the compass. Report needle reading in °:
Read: 170 °
